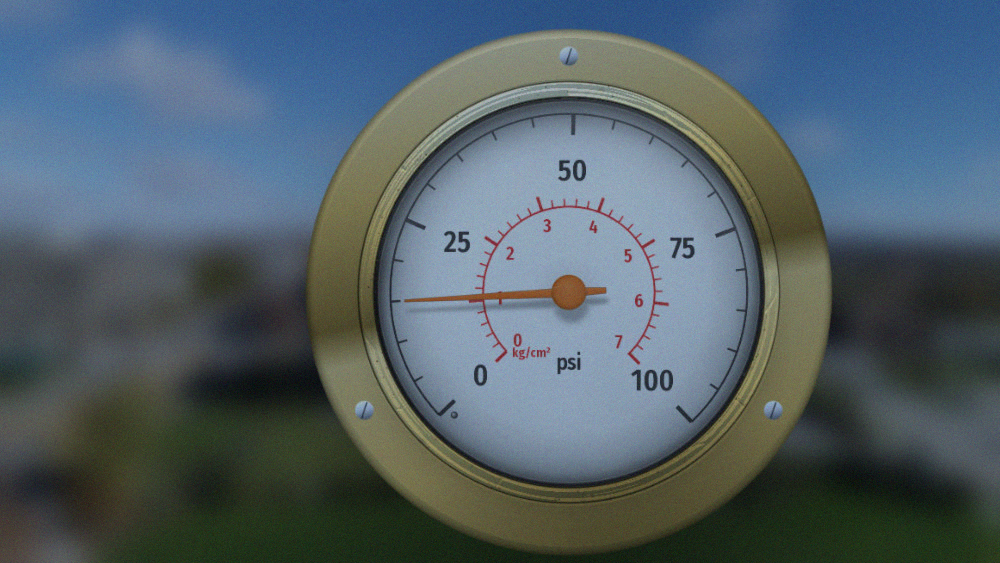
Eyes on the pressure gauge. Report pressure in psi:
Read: 15 psi
